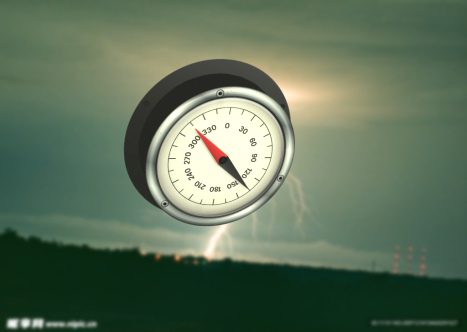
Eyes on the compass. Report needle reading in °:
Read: 315 °
